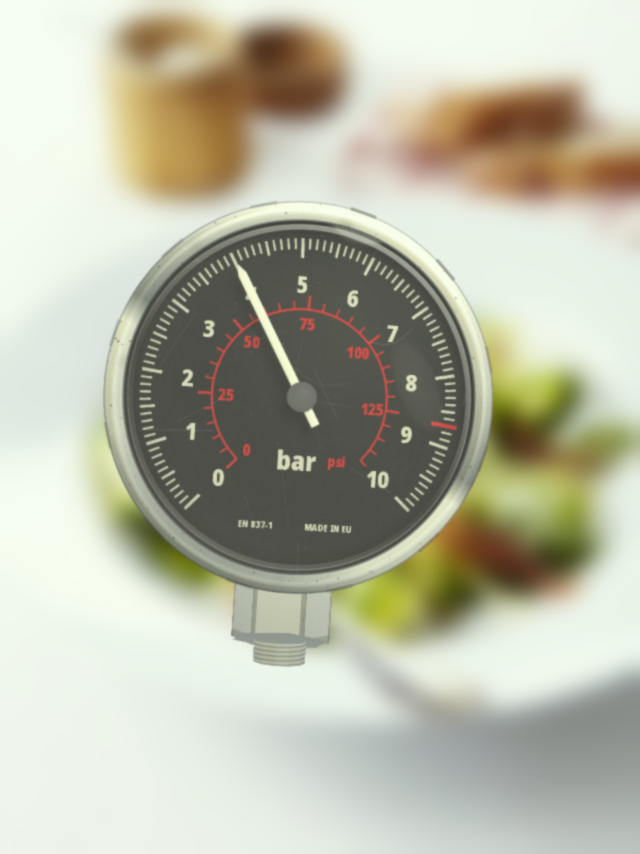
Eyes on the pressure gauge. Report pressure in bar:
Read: 4 bar
